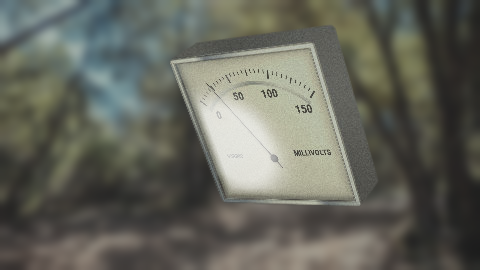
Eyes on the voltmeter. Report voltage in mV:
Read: 25 mV
